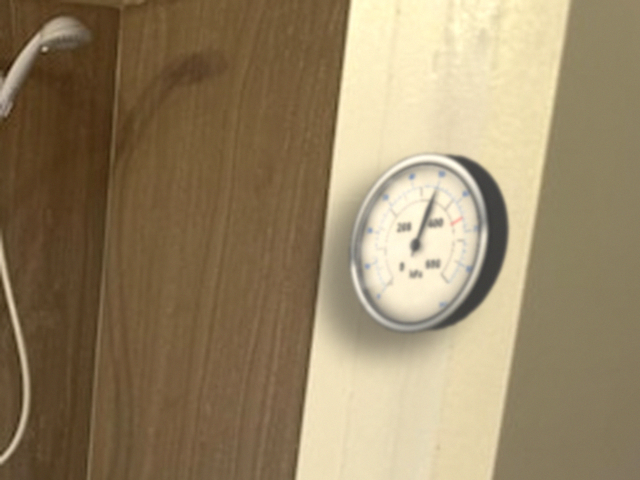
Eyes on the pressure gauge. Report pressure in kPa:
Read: 350 kPa
